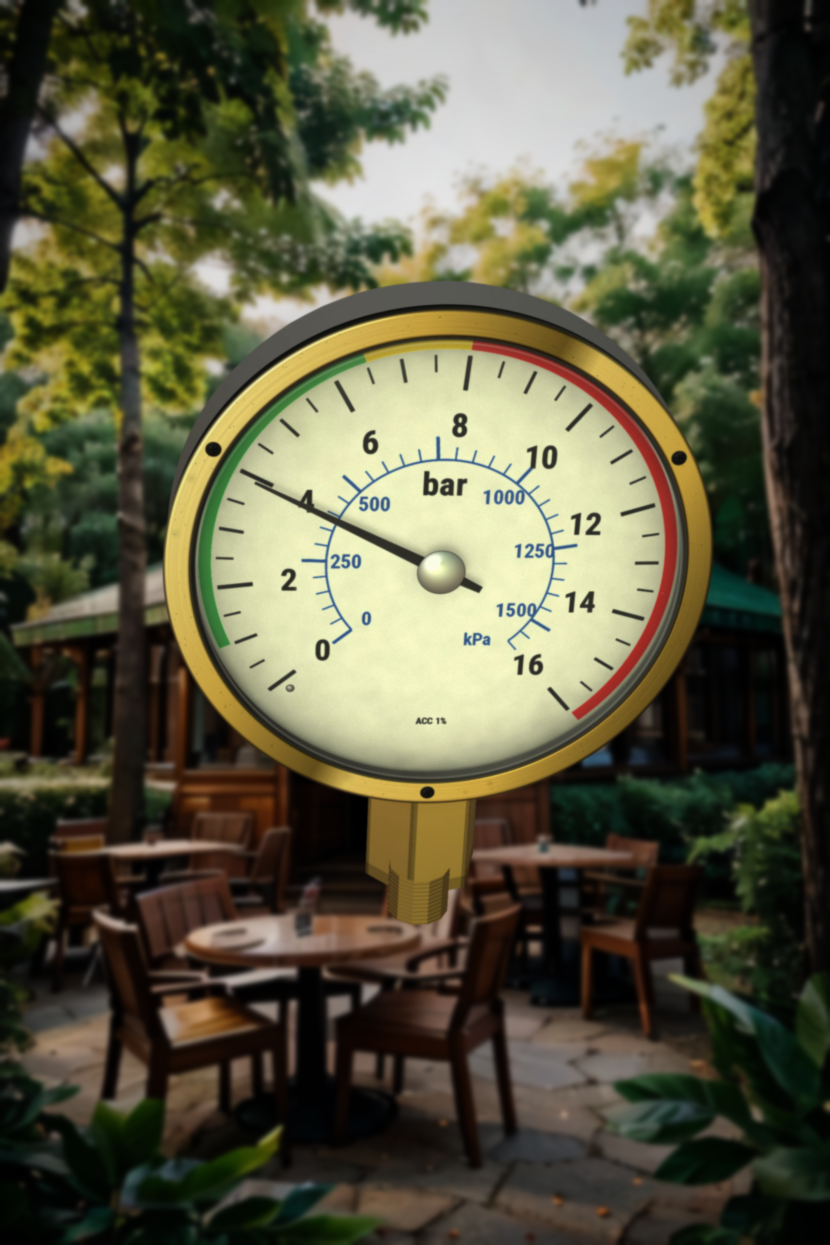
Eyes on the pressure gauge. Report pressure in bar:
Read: 4 bar
